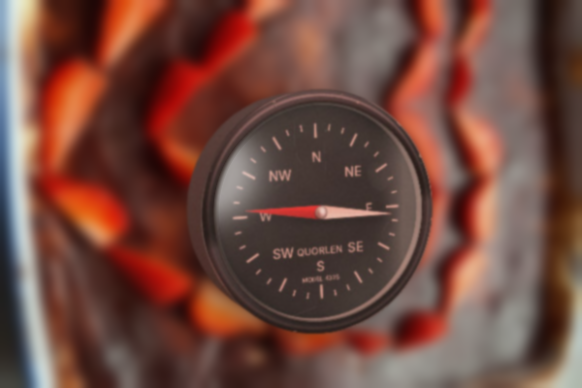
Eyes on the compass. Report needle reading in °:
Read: 275 °
